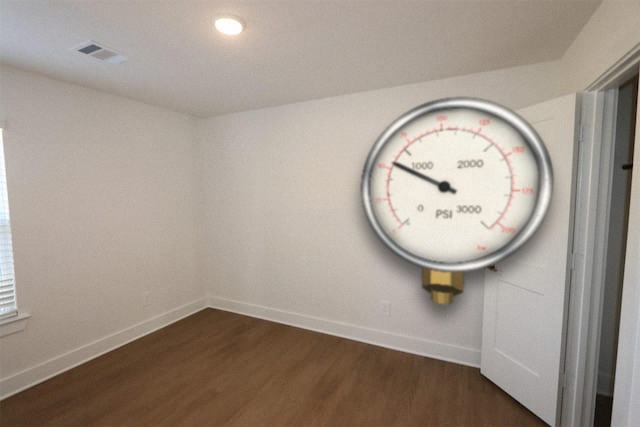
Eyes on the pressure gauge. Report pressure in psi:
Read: 800 psi
